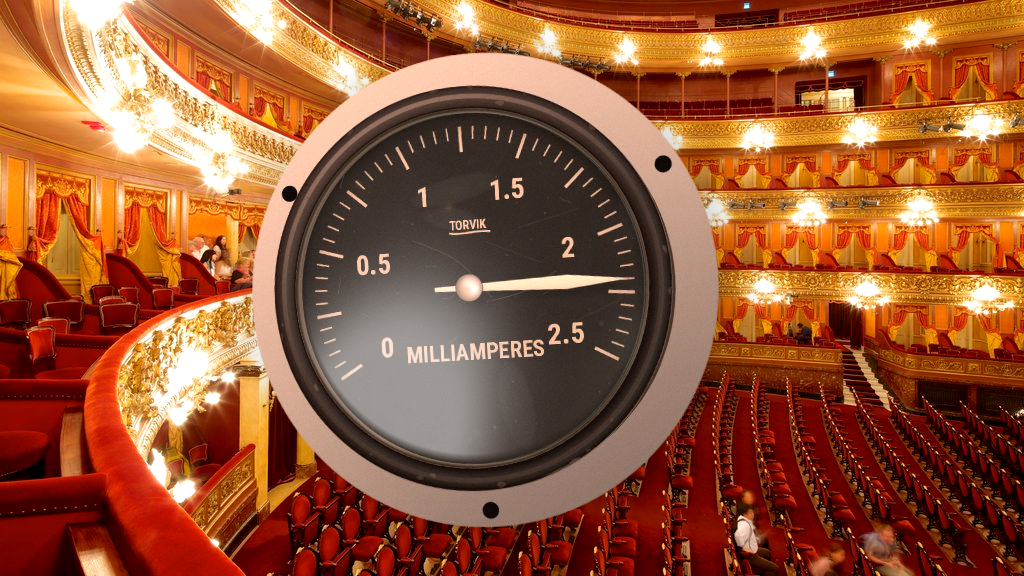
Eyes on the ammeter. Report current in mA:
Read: 2.2 mA
